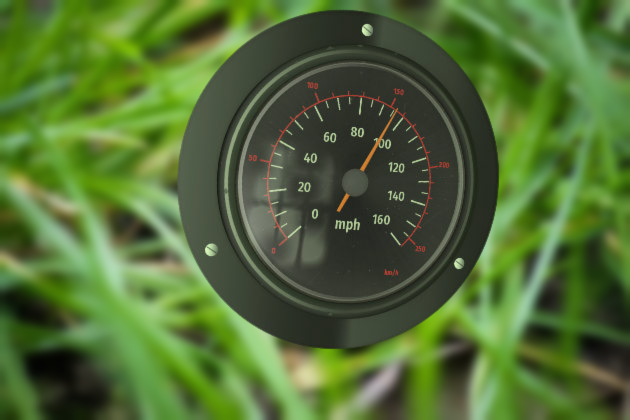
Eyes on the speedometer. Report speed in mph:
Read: 95 mph
